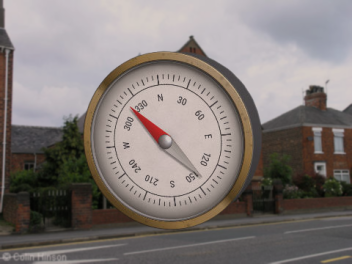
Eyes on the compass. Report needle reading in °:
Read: 320 °
